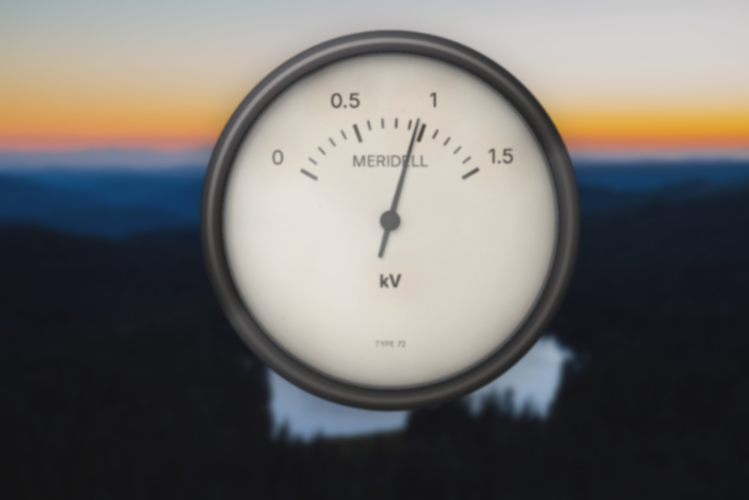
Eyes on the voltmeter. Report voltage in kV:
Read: 0.95 kV
